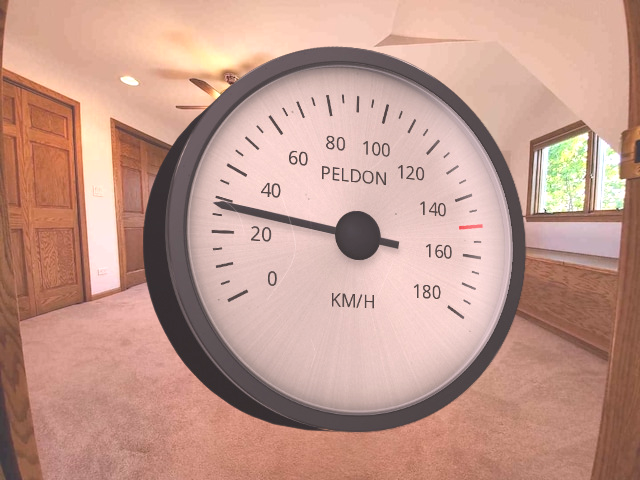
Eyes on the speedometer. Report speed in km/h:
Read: 27.5 km/h
